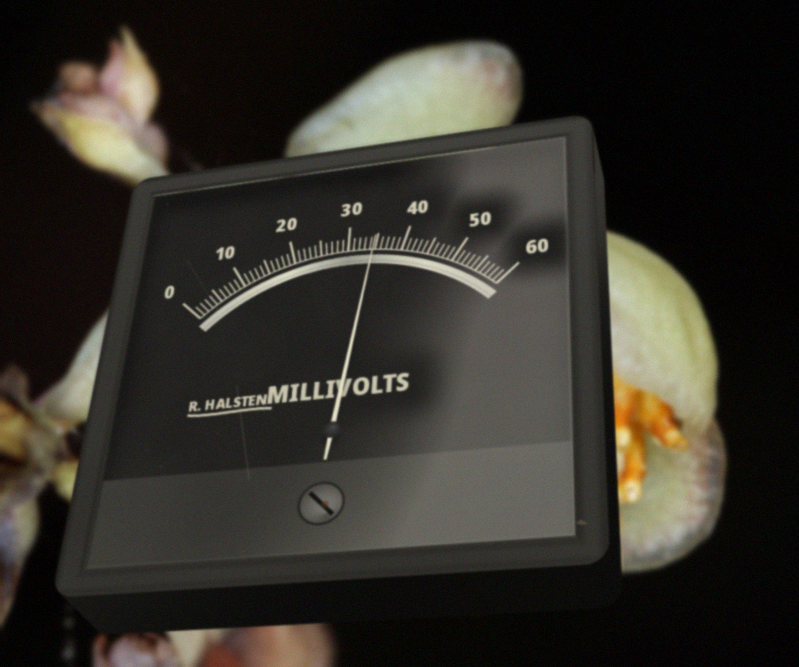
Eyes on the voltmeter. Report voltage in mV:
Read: 35 mV
